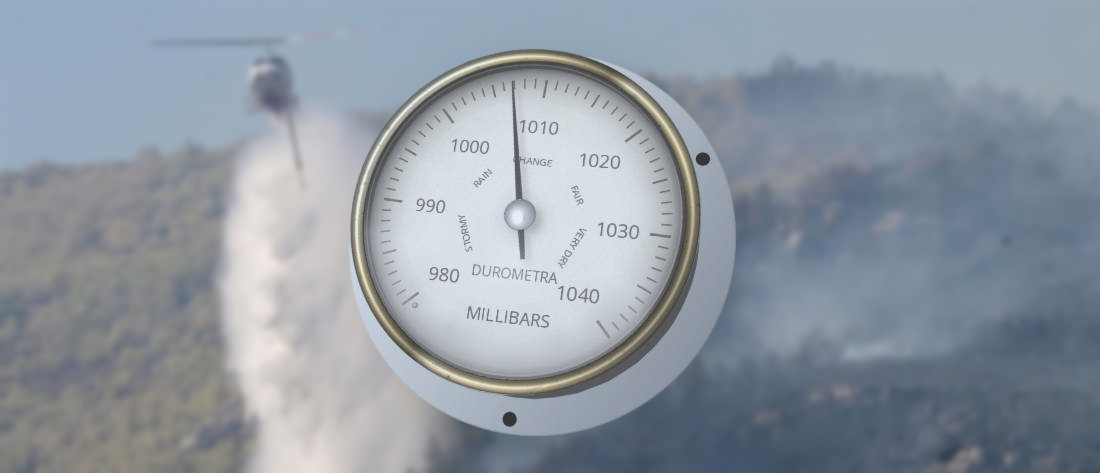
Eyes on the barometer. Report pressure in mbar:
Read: 1007 mbar
